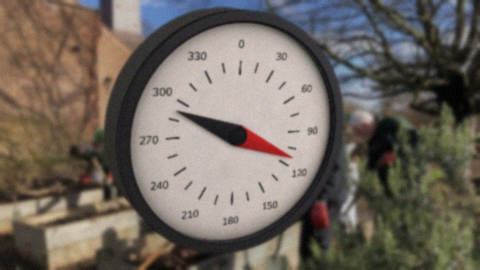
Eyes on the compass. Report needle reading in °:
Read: 112.5 °
